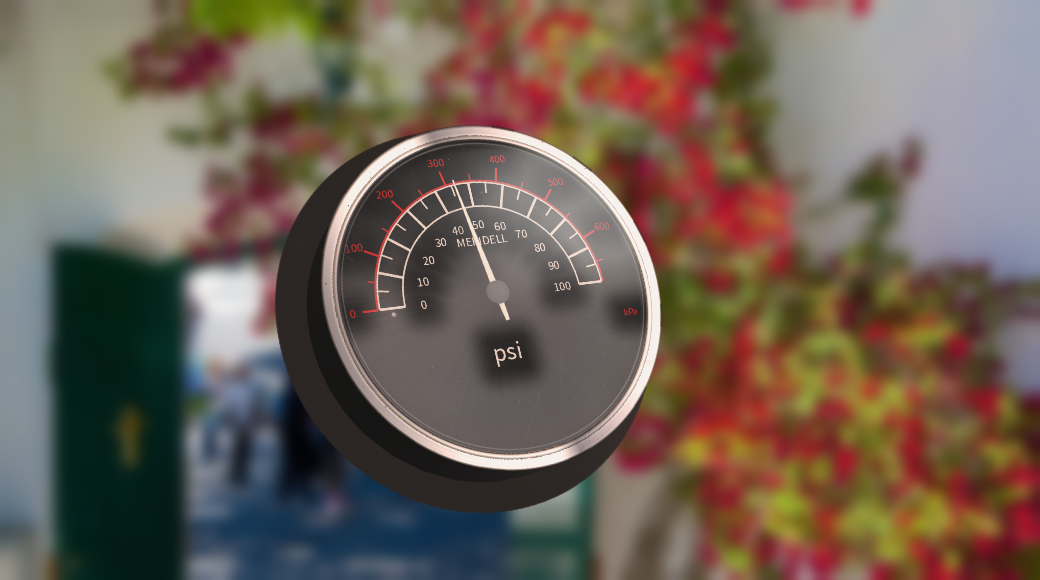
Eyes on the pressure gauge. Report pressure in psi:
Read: 45 psi
